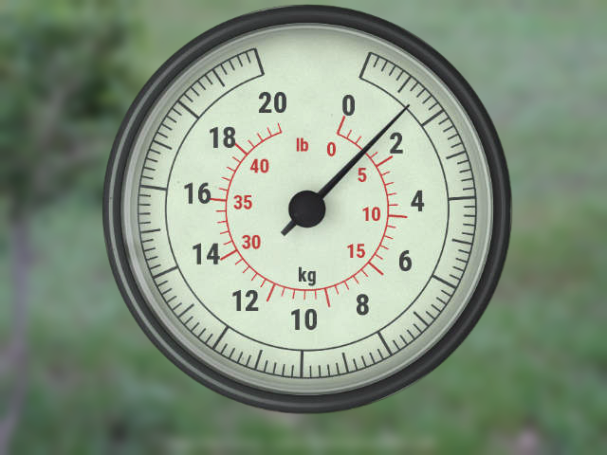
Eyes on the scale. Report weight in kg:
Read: 1.4 kg
